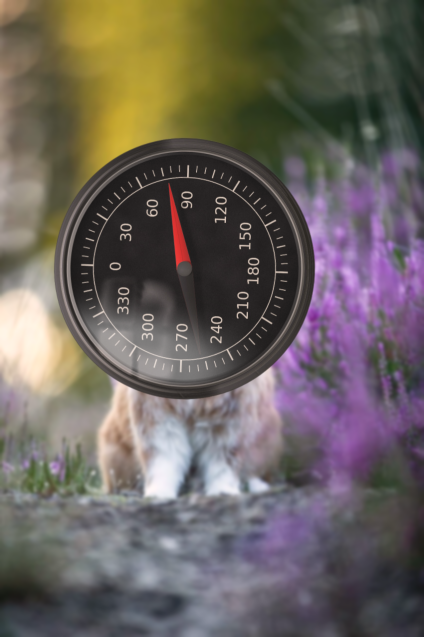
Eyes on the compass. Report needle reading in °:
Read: 77.5 °
